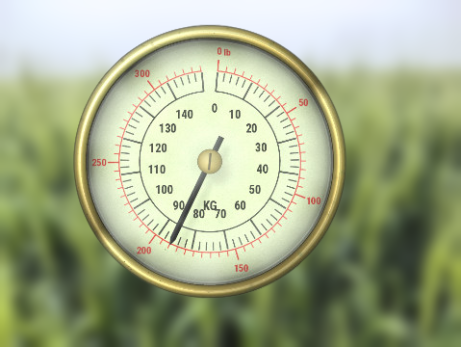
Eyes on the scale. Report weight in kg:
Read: 86 kg
